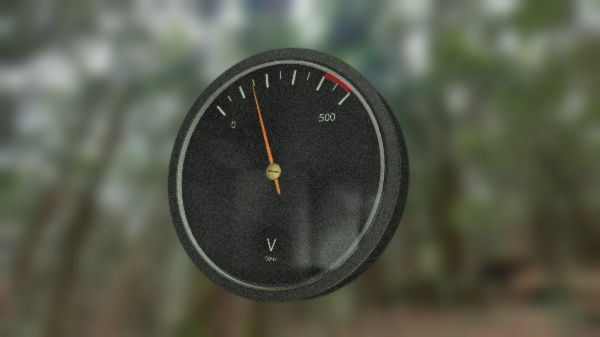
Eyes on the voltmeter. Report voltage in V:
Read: 150 V
